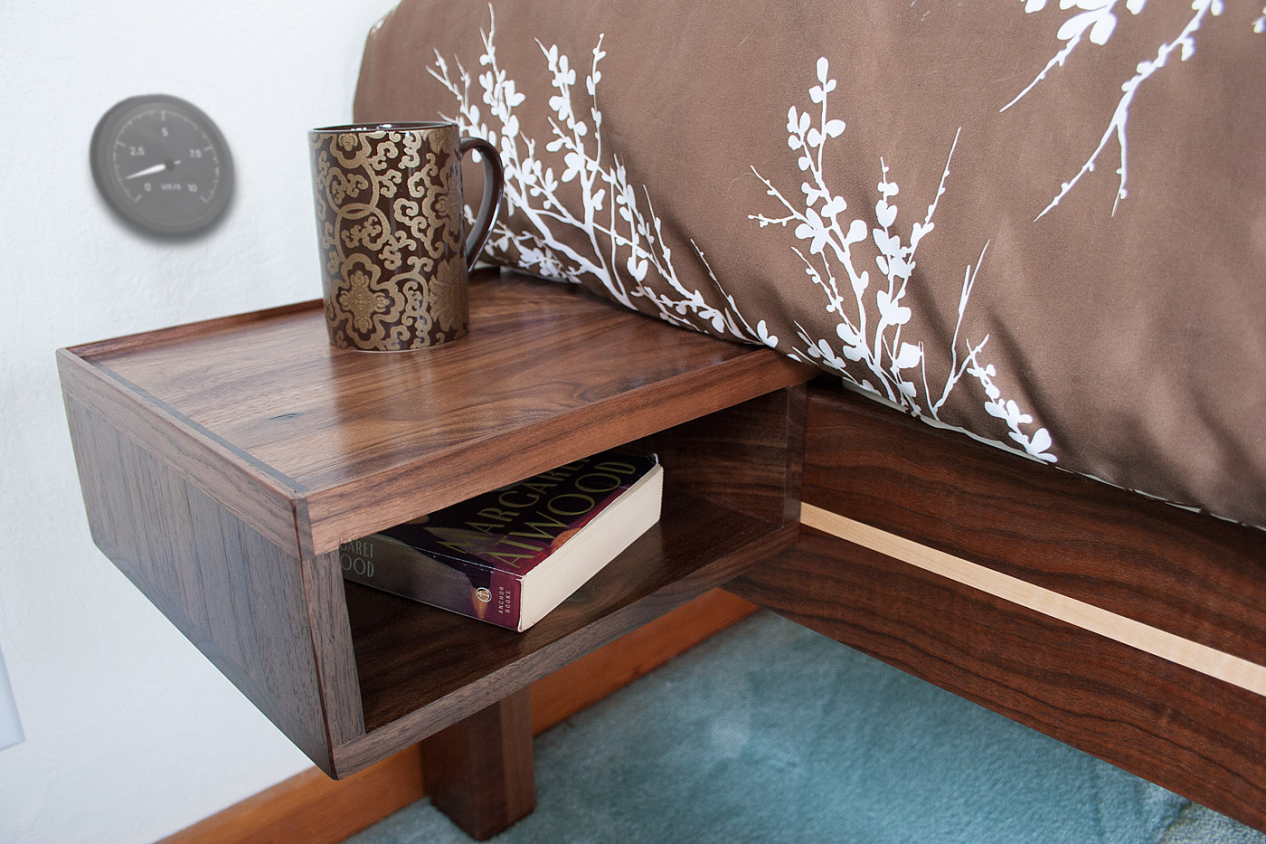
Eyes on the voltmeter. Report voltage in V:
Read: 1 V
